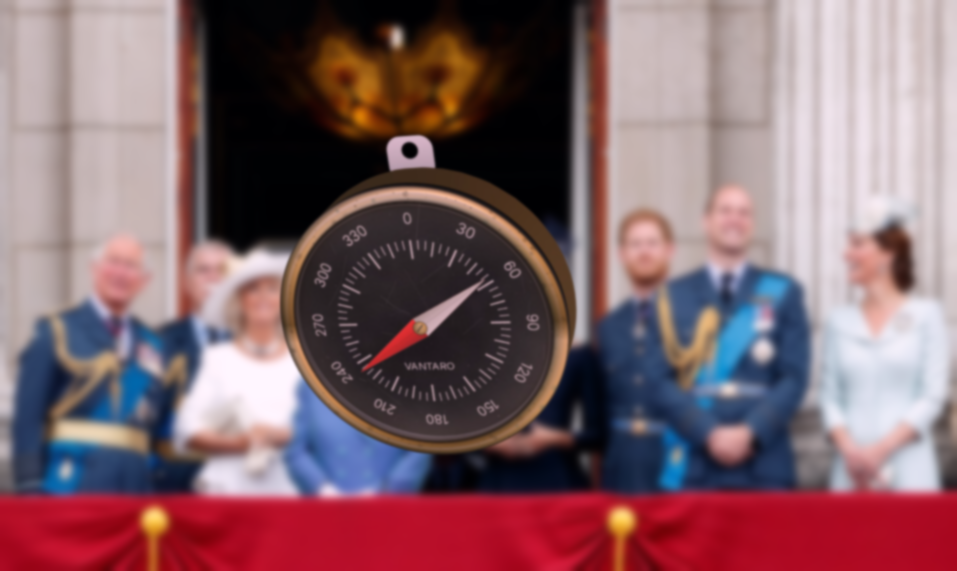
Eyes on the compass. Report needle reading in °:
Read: 235 °
